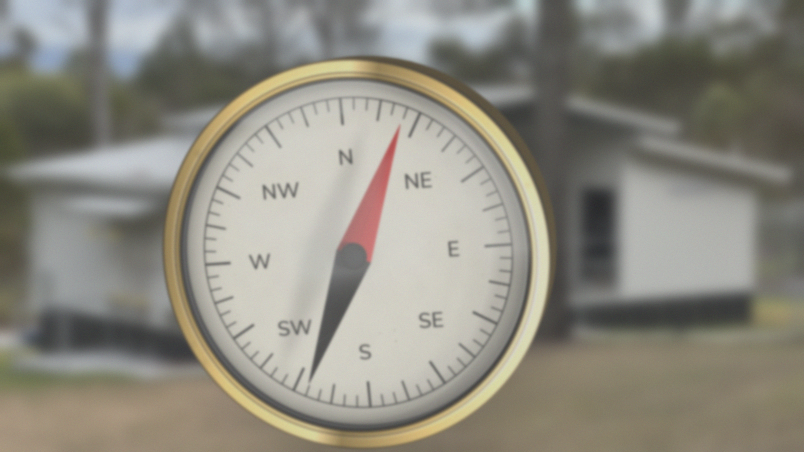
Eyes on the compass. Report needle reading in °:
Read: 25 °
